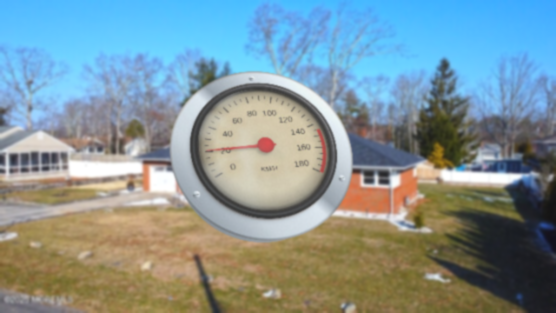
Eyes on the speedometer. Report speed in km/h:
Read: 20 km/h
